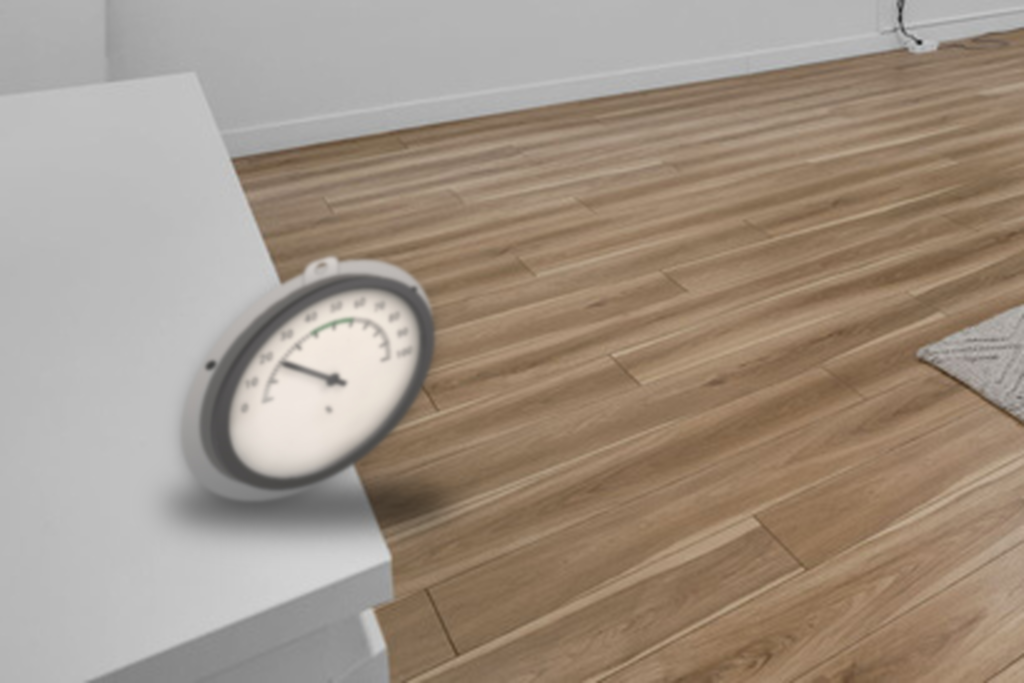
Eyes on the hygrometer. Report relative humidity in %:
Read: 20 %
